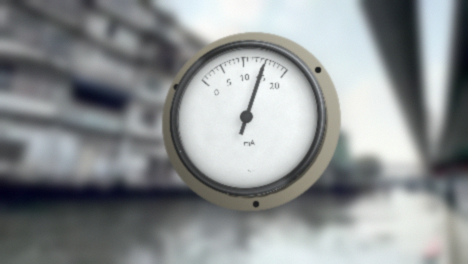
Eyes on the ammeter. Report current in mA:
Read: 15 mA
